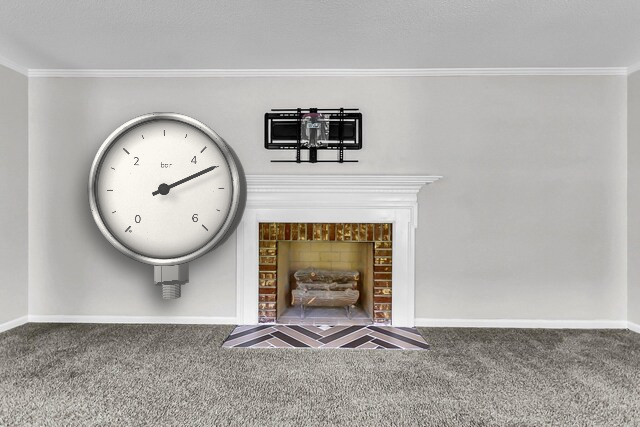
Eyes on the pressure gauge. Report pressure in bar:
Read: 4.5 bar
